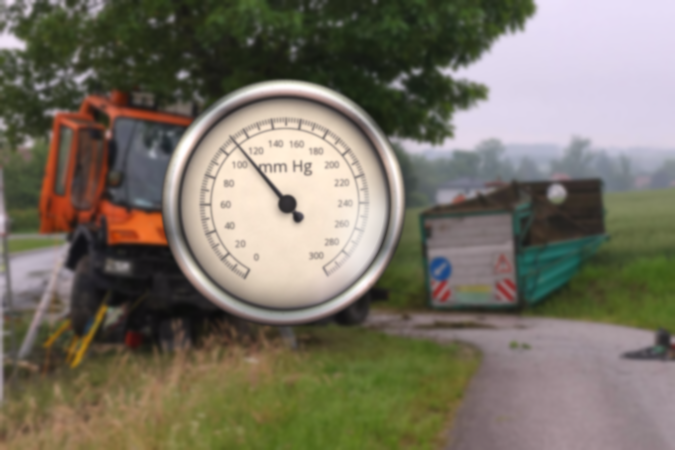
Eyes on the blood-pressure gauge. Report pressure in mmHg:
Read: 110 mmHg
